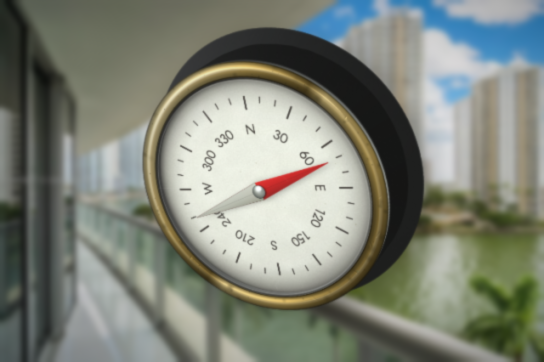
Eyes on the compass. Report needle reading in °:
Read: 70 °
